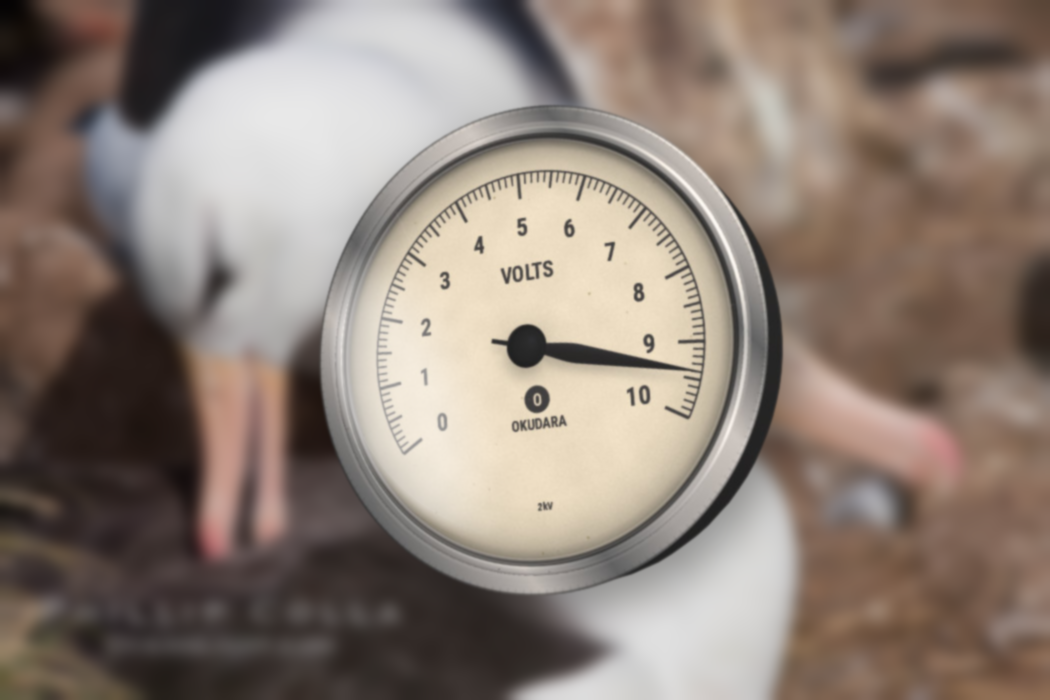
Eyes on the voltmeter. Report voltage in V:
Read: 9.4 V
